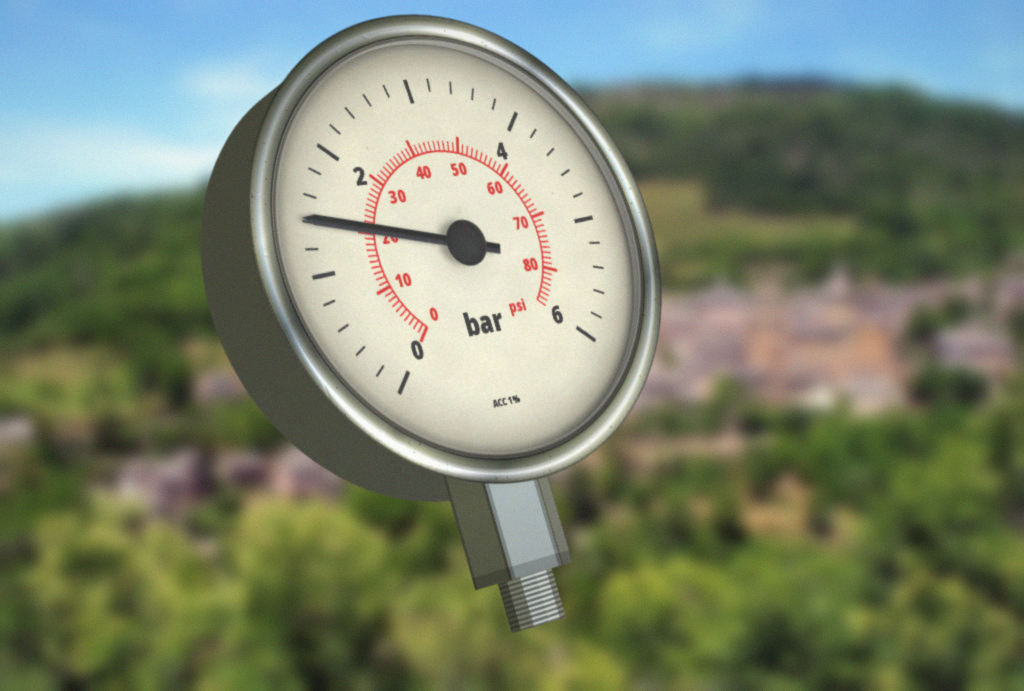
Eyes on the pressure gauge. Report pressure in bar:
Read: 1.4 bar
